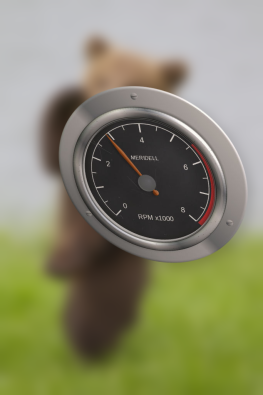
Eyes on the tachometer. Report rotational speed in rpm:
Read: 3000 rpm
